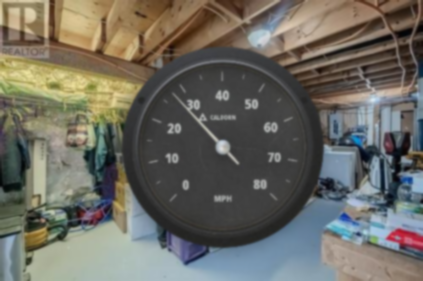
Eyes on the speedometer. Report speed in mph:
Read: 27.5 mph
